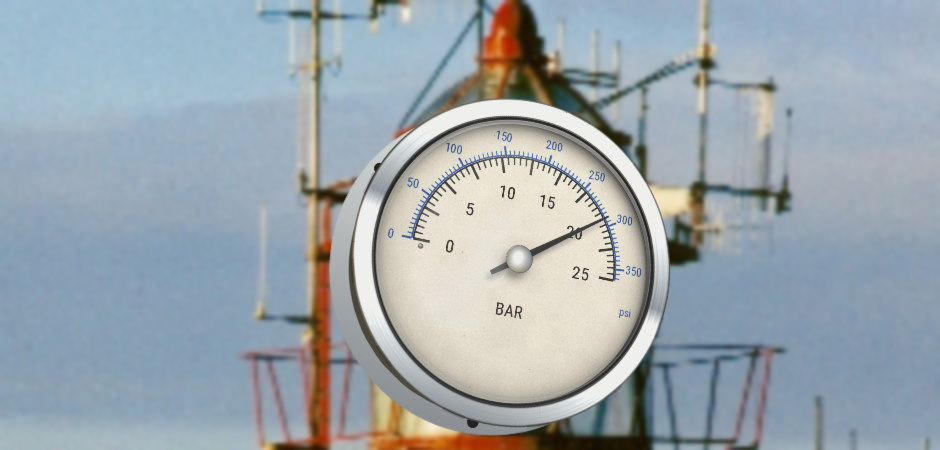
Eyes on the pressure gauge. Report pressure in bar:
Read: 20 bar
